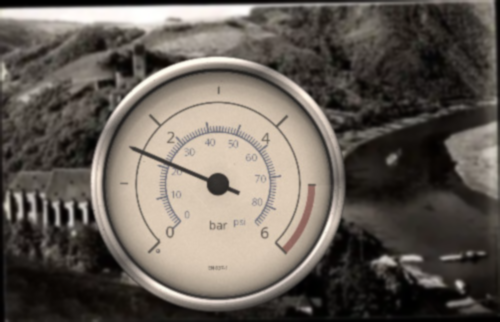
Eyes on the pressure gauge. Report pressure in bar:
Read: 1.5 bar
